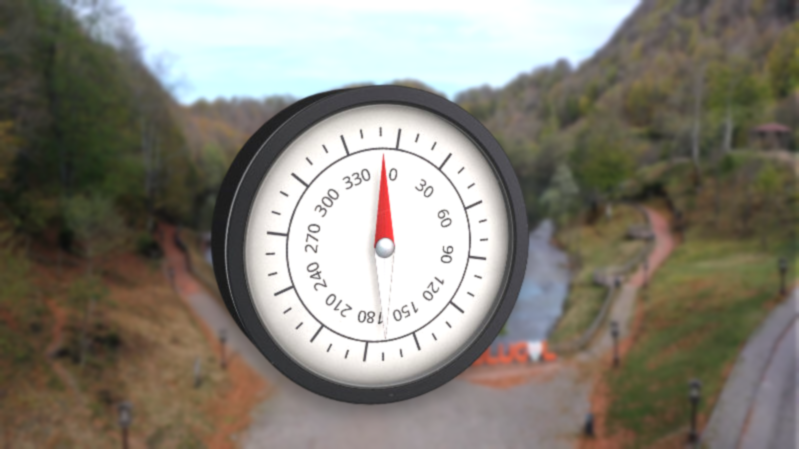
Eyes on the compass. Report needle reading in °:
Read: 350 °
